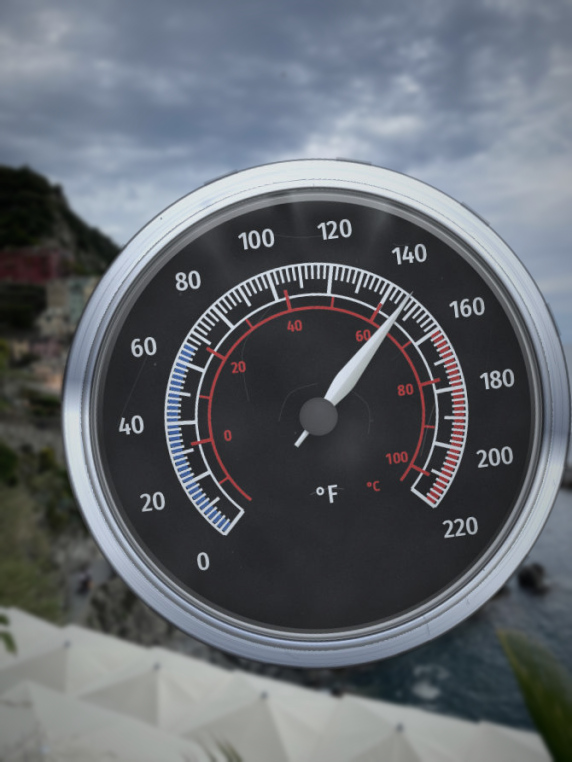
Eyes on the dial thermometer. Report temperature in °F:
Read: 146 °F
